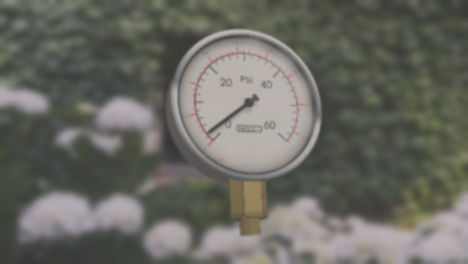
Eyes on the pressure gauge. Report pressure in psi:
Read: 2 psi
